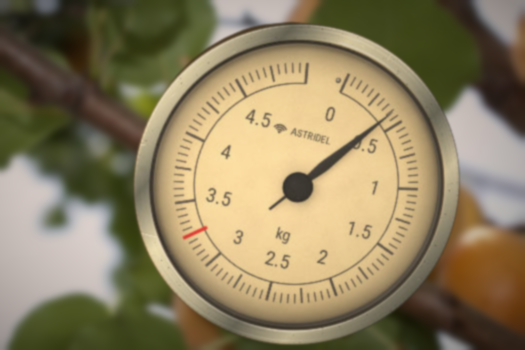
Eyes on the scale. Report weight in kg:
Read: 0.4 kg
